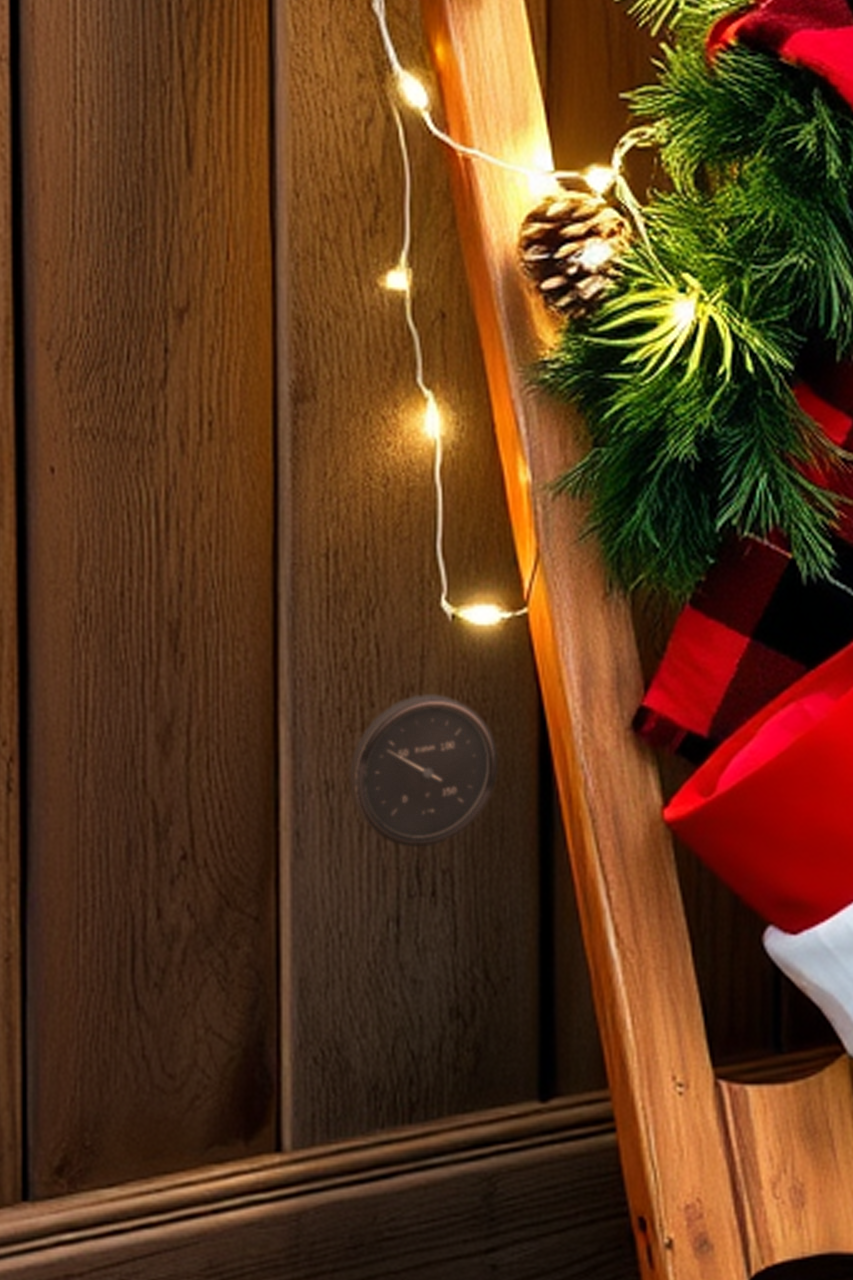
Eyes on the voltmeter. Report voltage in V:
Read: 45 V
